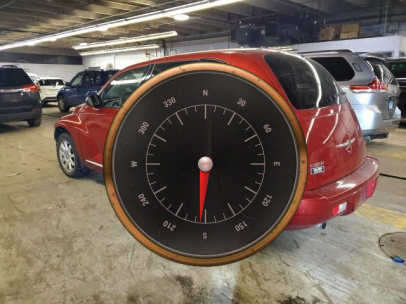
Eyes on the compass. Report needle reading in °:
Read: 185 °
